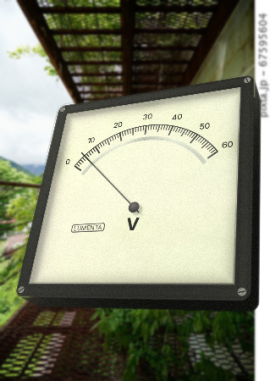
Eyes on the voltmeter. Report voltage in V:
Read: 5 V
